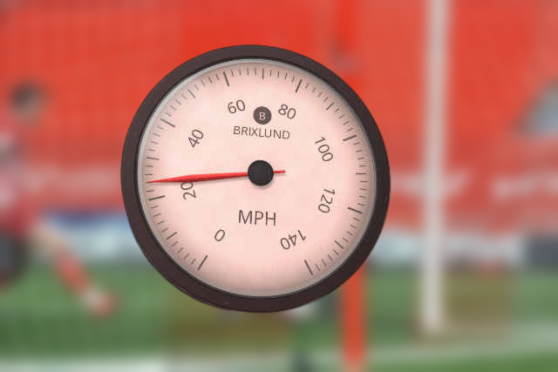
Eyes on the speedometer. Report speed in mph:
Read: 24 mph
